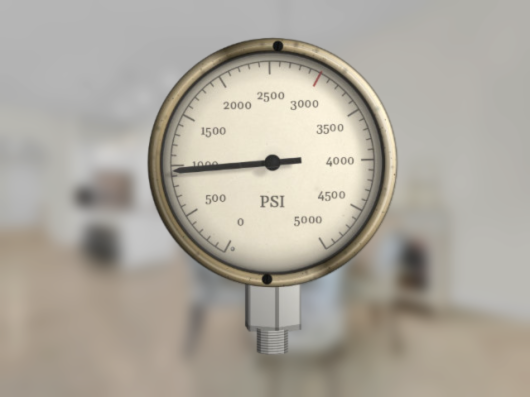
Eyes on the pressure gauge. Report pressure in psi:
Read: 950 psi
